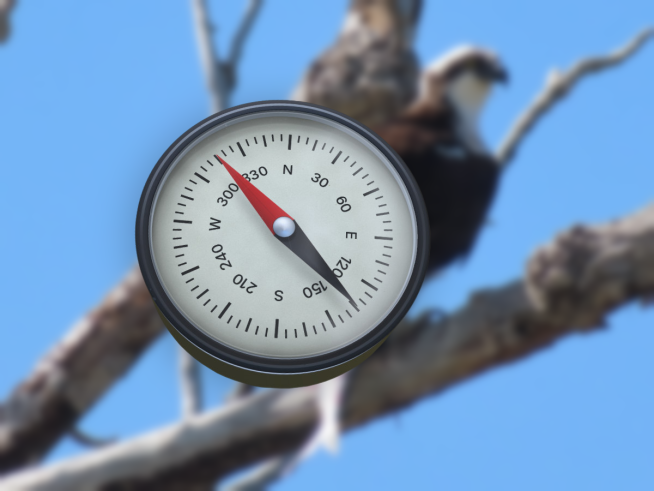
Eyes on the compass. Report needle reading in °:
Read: 315 °
